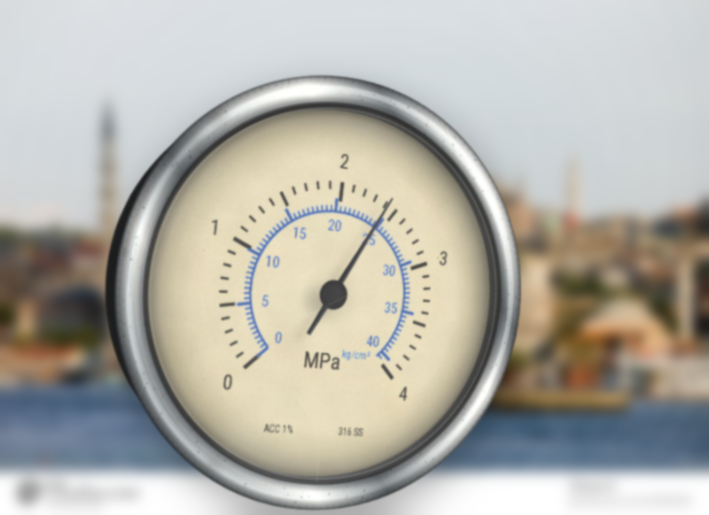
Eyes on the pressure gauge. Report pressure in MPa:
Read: 2.4 MPa
